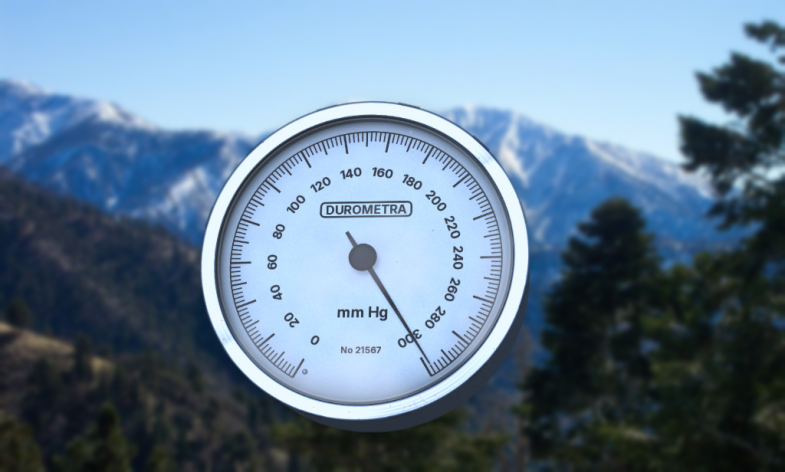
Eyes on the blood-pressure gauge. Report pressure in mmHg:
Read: 298 mmHg
